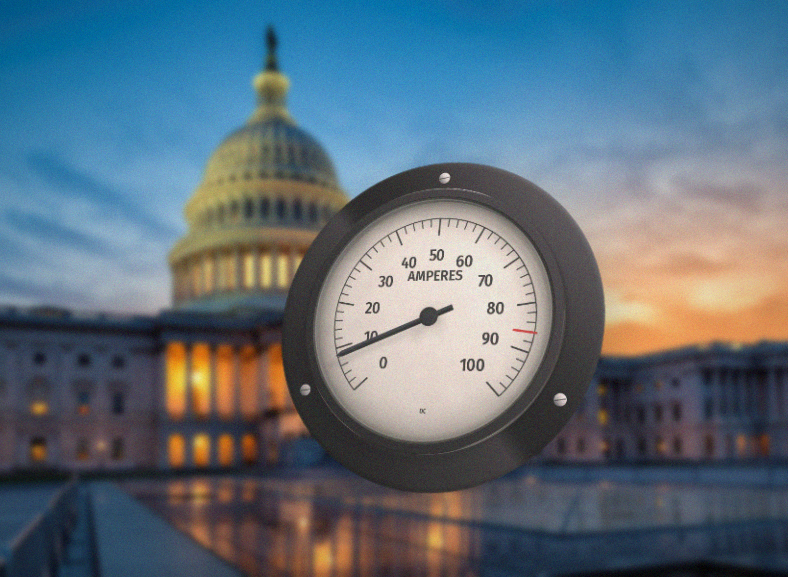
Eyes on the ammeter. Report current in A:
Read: 8 A
